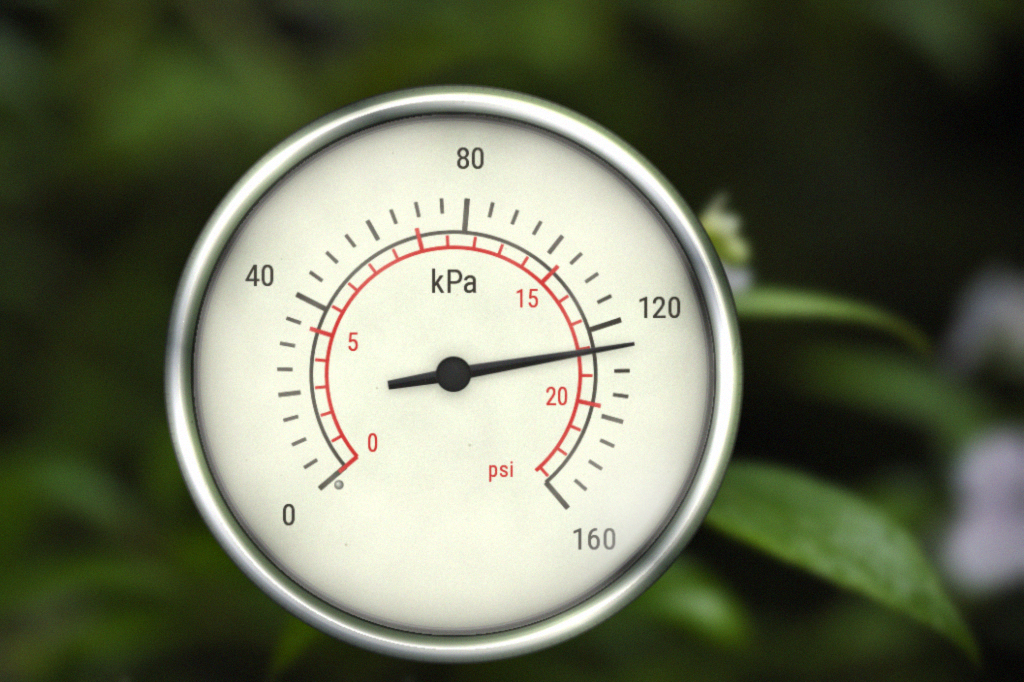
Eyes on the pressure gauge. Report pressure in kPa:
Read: 125 kPa
